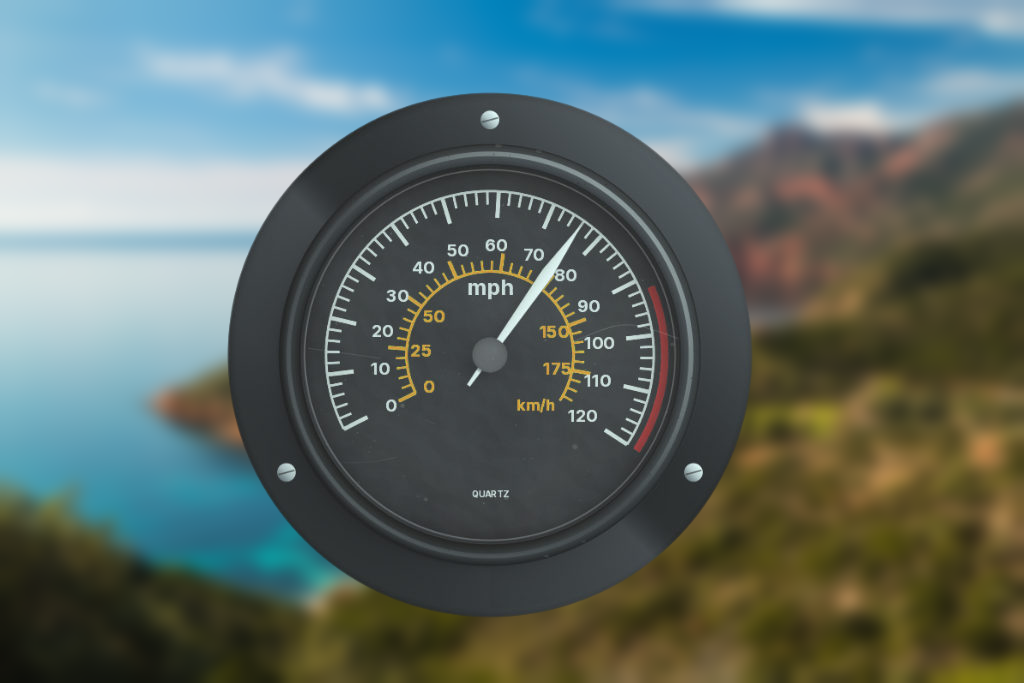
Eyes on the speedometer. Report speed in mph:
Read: 76 mph
